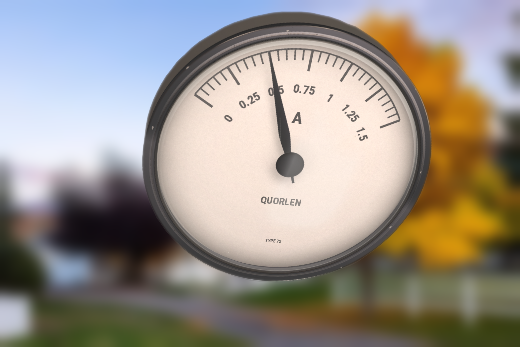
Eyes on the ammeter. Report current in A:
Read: 0.5 A
